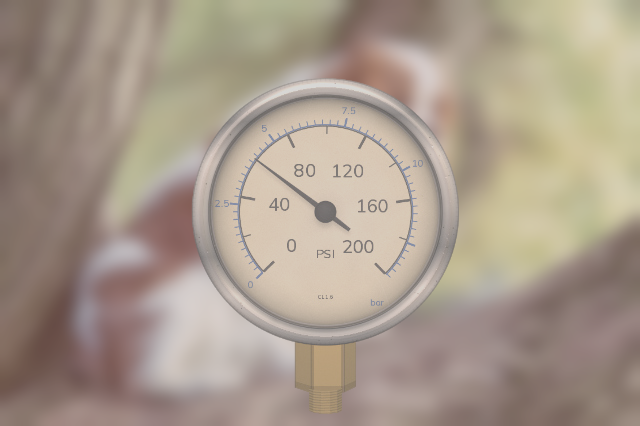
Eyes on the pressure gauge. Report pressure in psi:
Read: 60 psi
